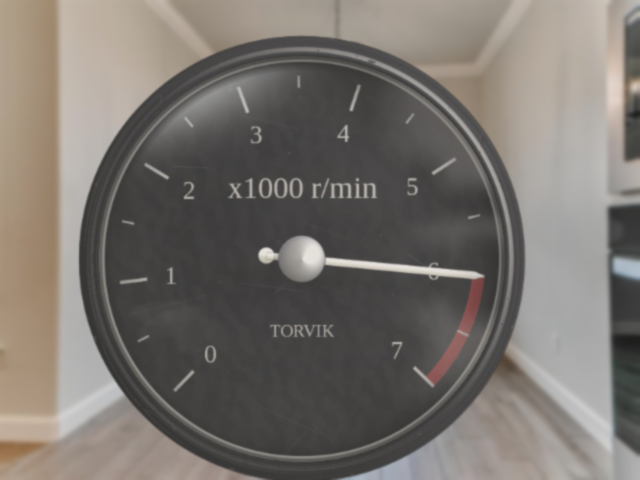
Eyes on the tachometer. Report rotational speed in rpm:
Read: 6000 rpm
